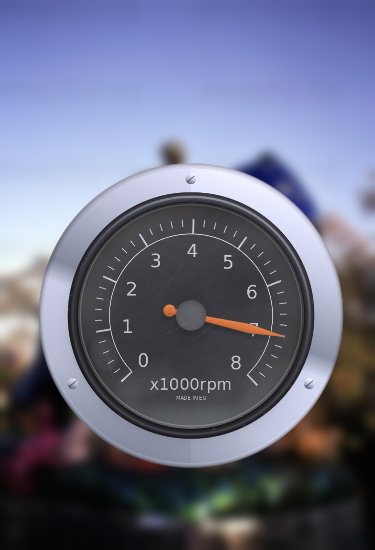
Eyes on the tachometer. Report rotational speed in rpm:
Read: 7000 rpm
